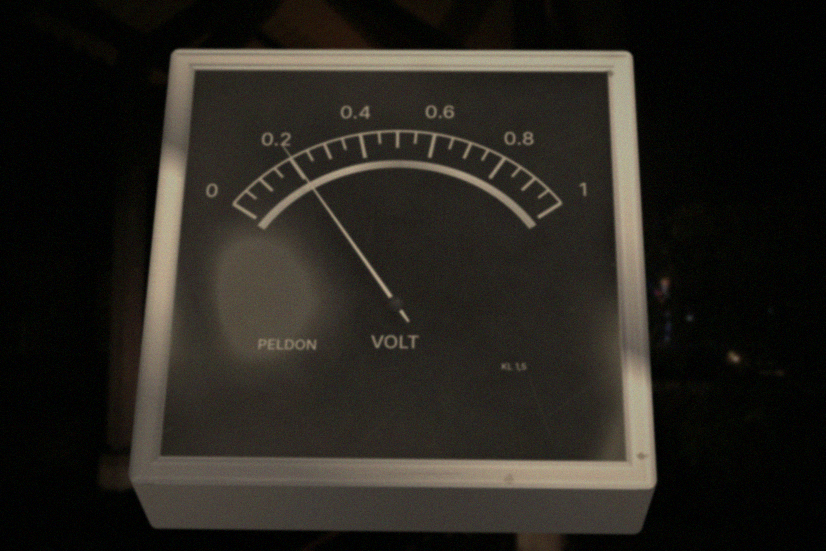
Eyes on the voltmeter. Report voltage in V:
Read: 0.2 V
